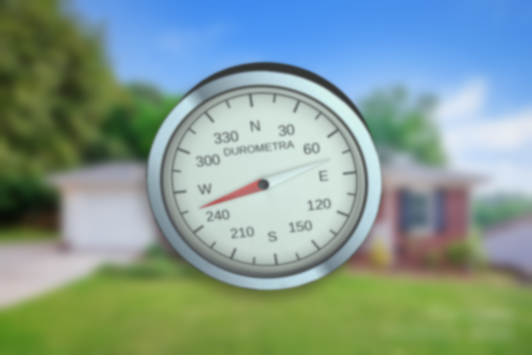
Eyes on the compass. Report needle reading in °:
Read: 255 °
